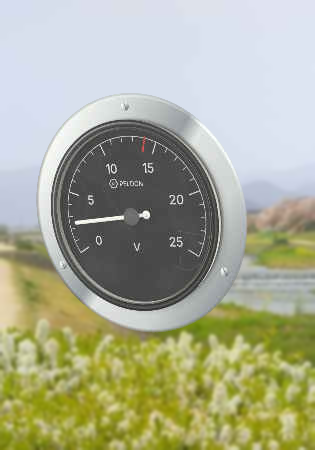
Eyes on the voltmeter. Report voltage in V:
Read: 2.5 V
